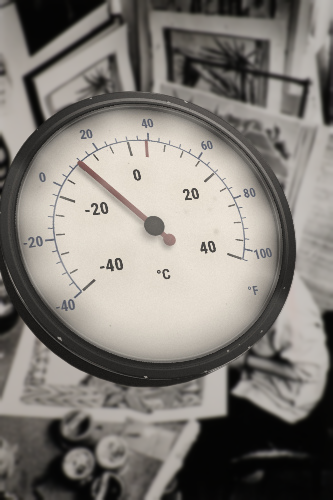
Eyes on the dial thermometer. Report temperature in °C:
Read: -12 °C
